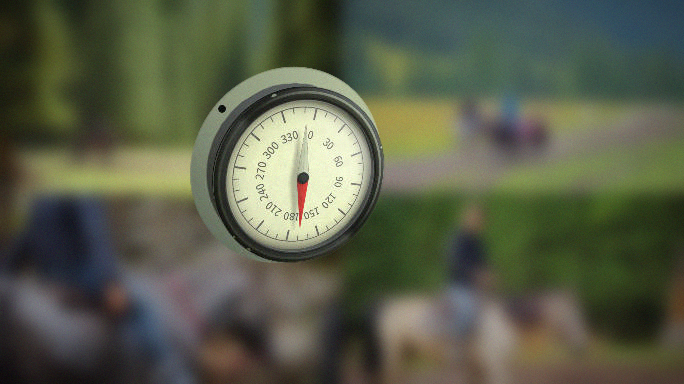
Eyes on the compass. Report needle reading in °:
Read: 170 °
